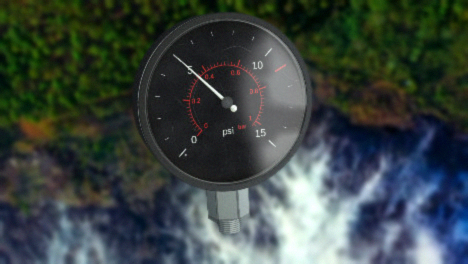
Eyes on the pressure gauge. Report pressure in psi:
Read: 5 psi
